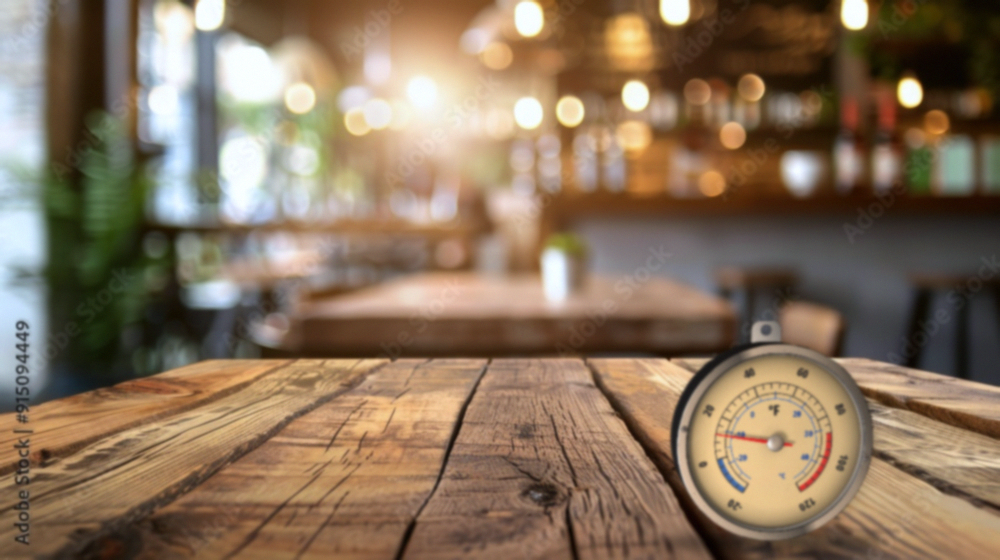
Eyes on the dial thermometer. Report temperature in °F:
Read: 12 °F
